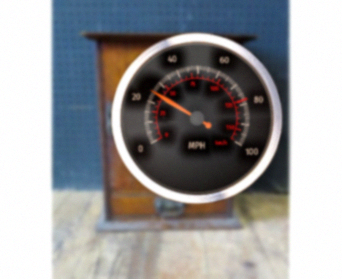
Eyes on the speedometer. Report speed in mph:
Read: 25 mph
